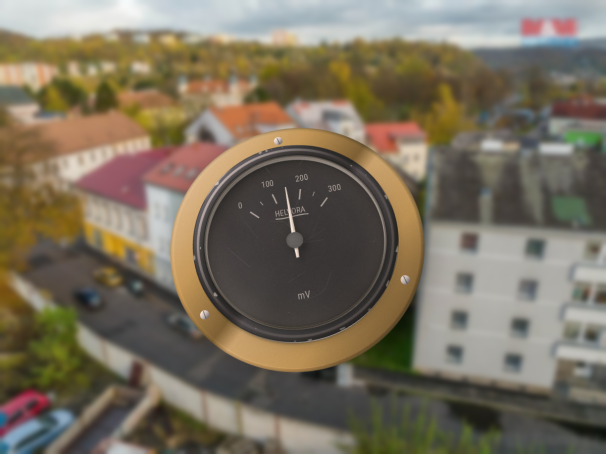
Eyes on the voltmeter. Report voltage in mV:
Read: 150 mV
